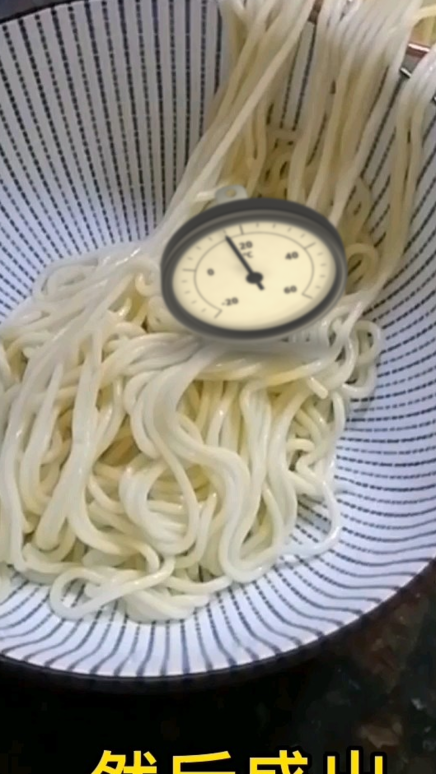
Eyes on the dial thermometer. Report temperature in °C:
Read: 16 °C
